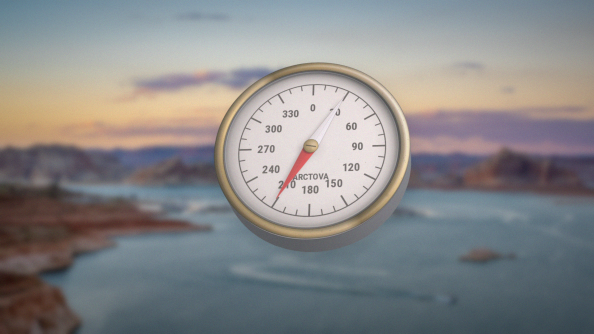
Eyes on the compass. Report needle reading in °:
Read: 210 °
